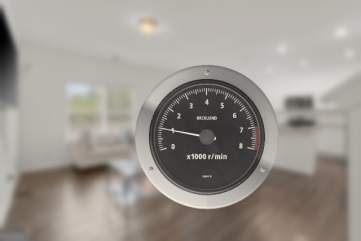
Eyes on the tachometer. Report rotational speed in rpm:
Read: 1000 rpm
